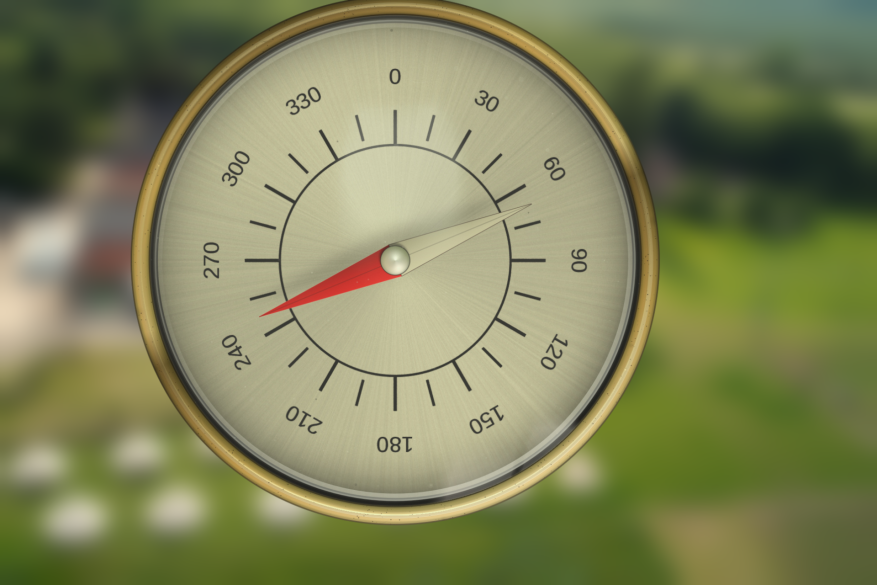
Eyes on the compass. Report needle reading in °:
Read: 247.5 °
